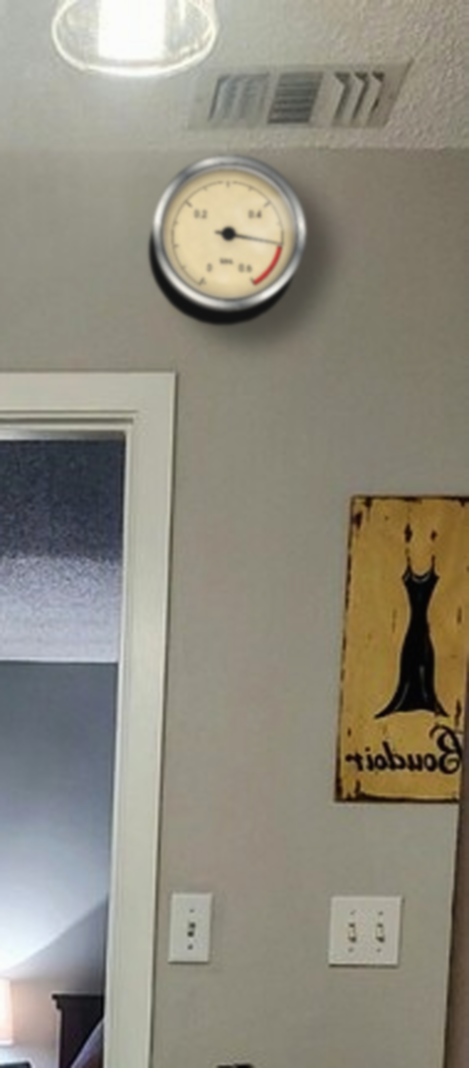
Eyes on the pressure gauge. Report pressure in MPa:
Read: 0.5 MPa
